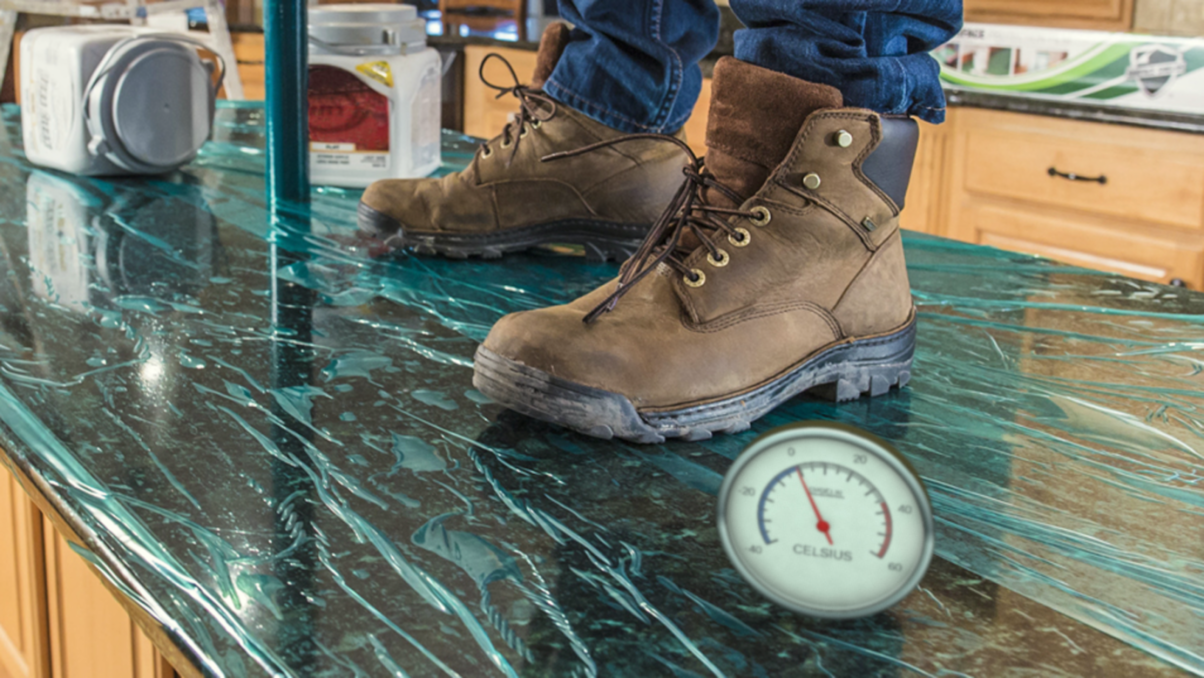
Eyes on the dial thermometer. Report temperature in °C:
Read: 0 °C
